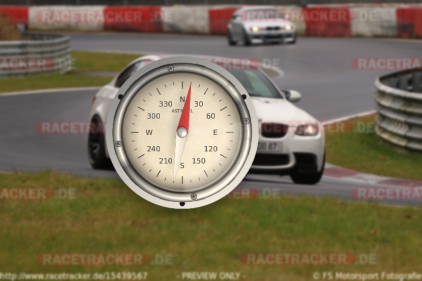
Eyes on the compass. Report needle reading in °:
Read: 10 °
